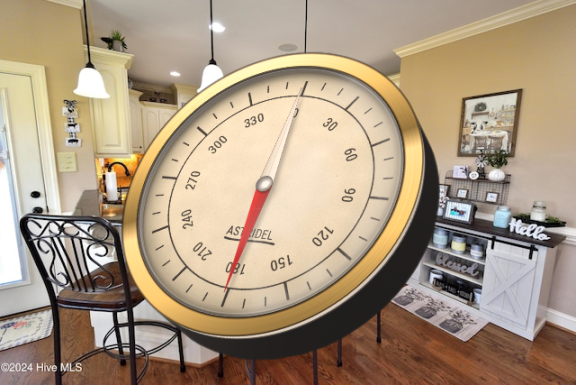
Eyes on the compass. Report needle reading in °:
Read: 180 °
